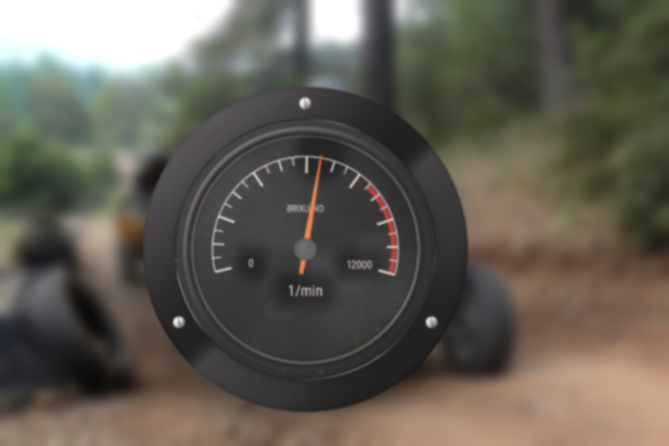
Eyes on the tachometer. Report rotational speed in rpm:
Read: 6500 rpm
